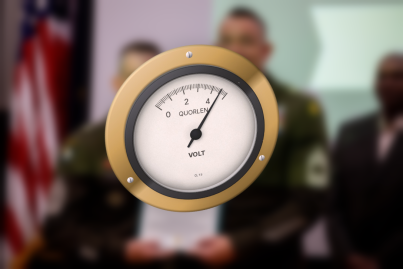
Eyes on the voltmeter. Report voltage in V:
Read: 4.5 V
